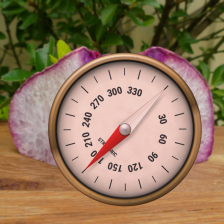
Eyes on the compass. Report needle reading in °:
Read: 180 °
